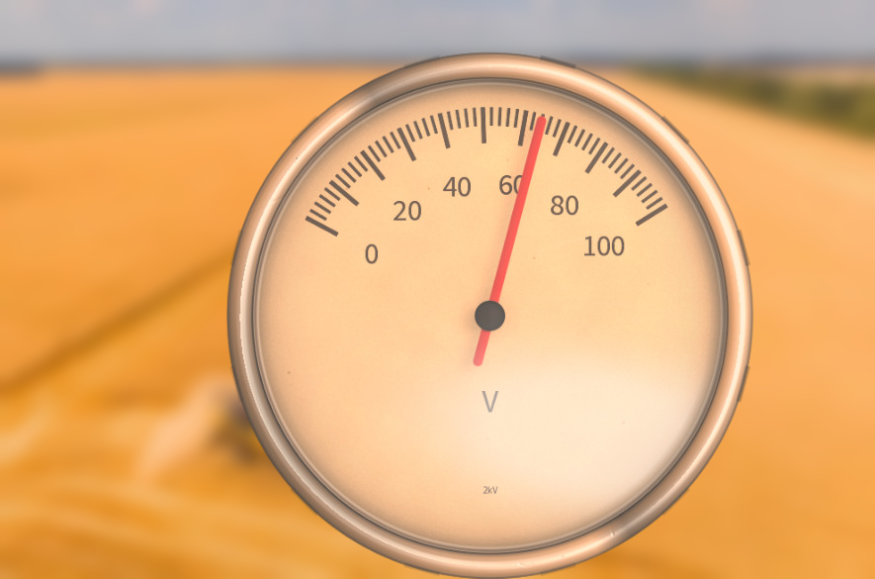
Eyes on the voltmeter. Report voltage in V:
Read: 64 V
